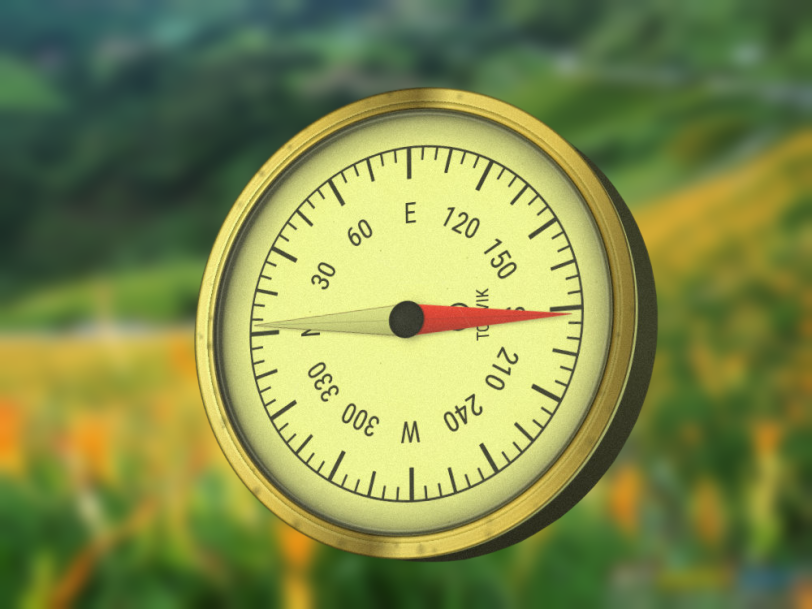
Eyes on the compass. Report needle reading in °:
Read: 182.5 °
